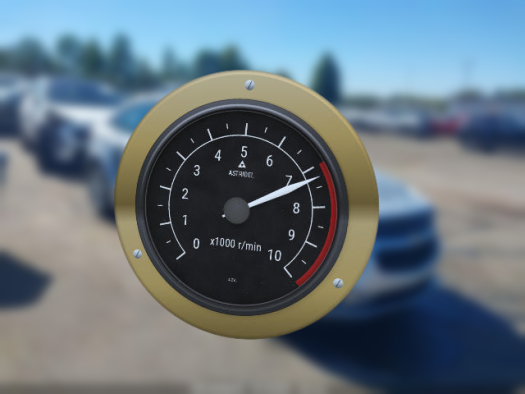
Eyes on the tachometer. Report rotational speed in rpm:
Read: 7250 rpm
